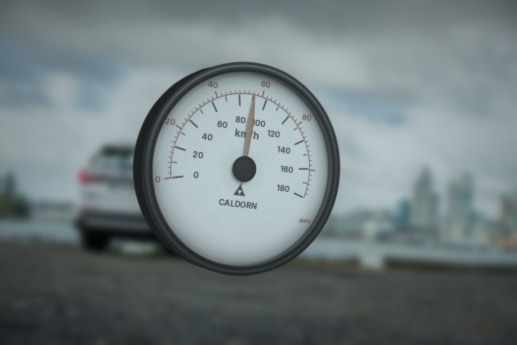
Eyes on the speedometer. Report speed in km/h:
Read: 90 km/h
